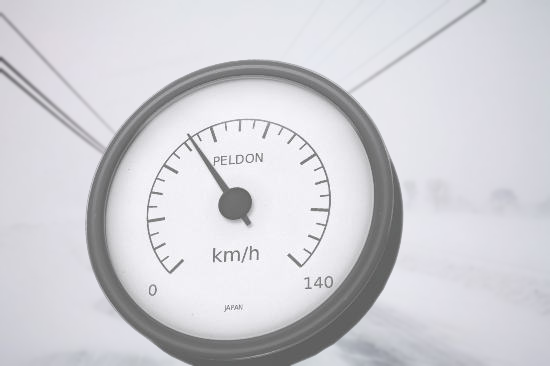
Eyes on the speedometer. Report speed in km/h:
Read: 52.5 km/h
